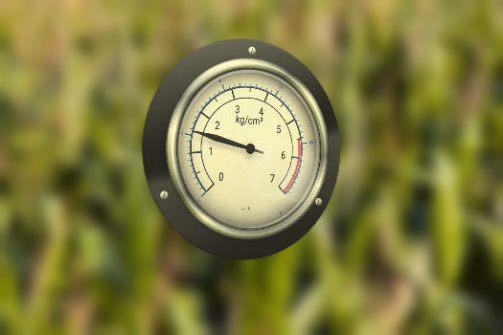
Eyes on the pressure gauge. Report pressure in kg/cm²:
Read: 1.5 kg/cm²
